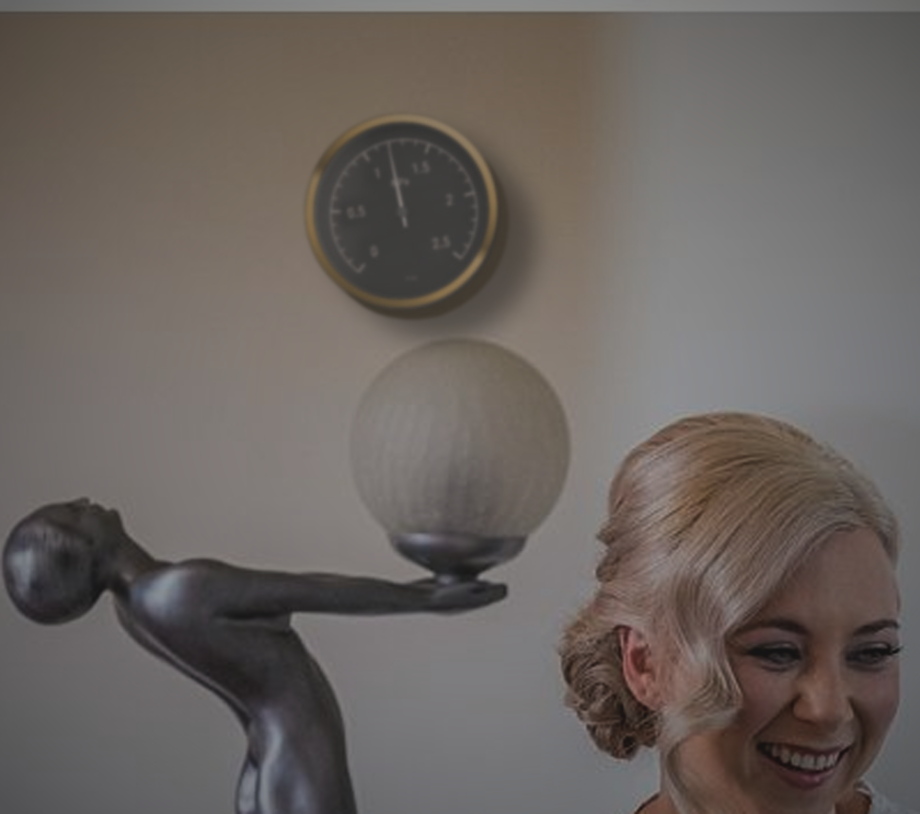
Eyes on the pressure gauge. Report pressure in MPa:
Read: 1.2 MPa
